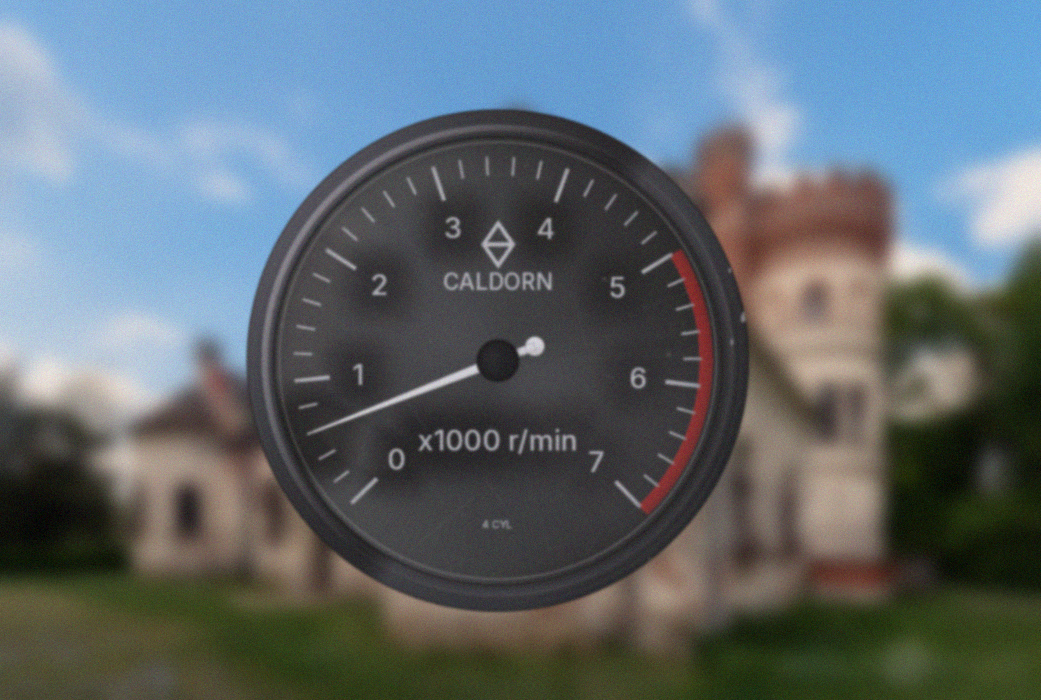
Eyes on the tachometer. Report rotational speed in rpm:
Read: 600 rpm
